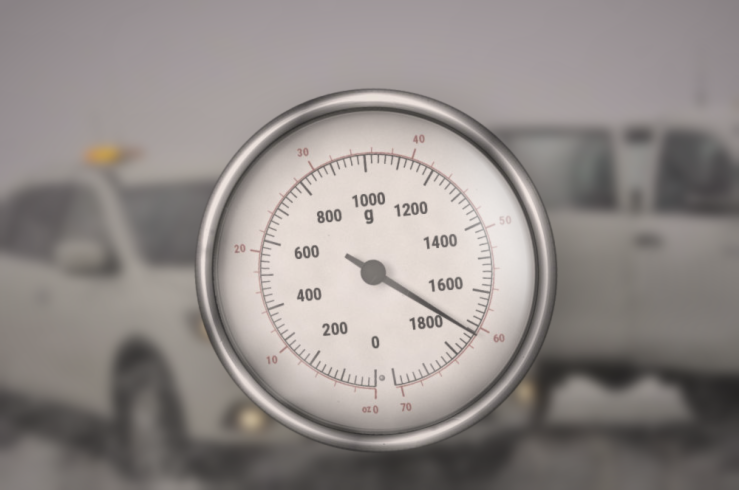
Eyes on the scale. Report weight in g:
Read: 1720 g
